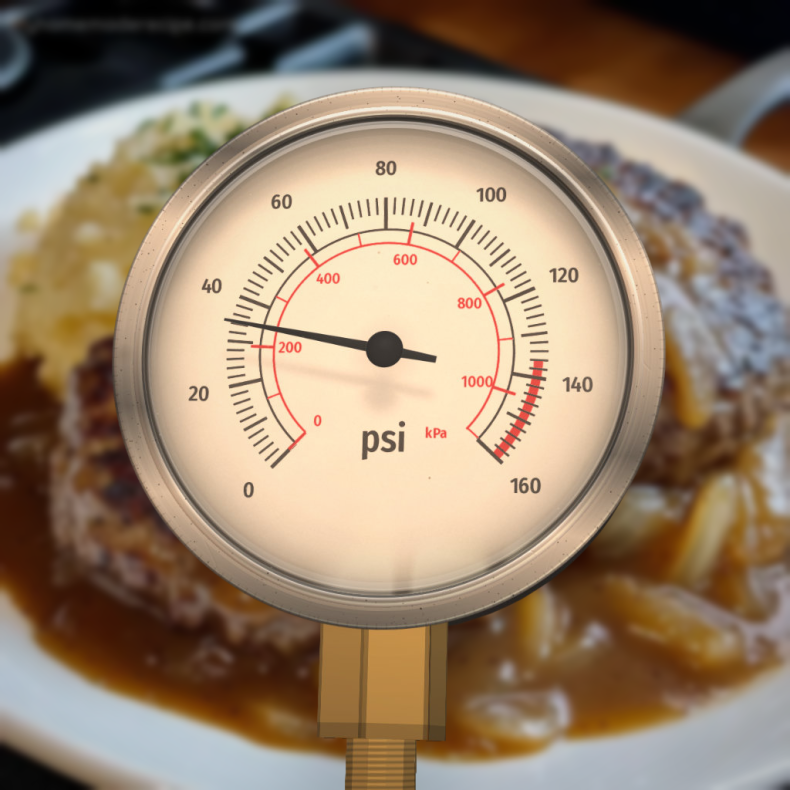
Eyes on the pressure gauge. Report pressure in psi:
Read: 34 psi
